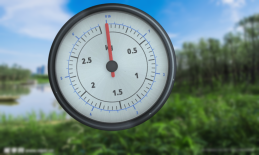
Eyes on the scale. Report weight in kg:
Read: 0 kg
